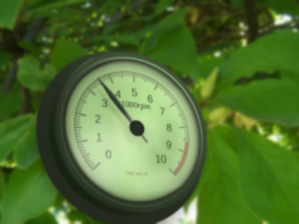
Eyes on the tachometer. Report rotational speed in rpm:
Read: 3500 rpm
